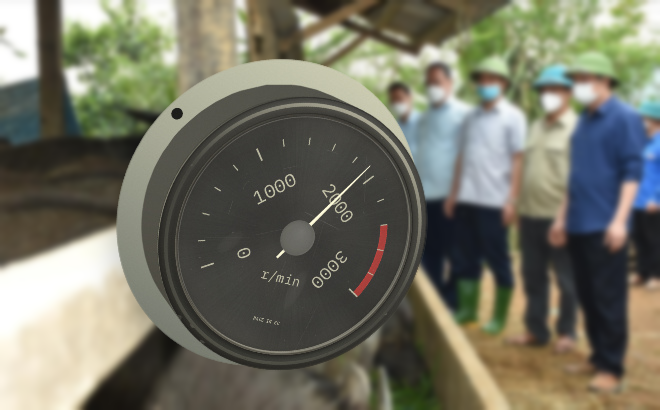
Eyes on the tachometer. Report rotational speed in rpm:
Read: 1900 rpm
